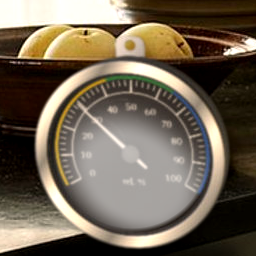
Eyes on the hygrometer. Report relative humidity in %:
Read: 30 %
